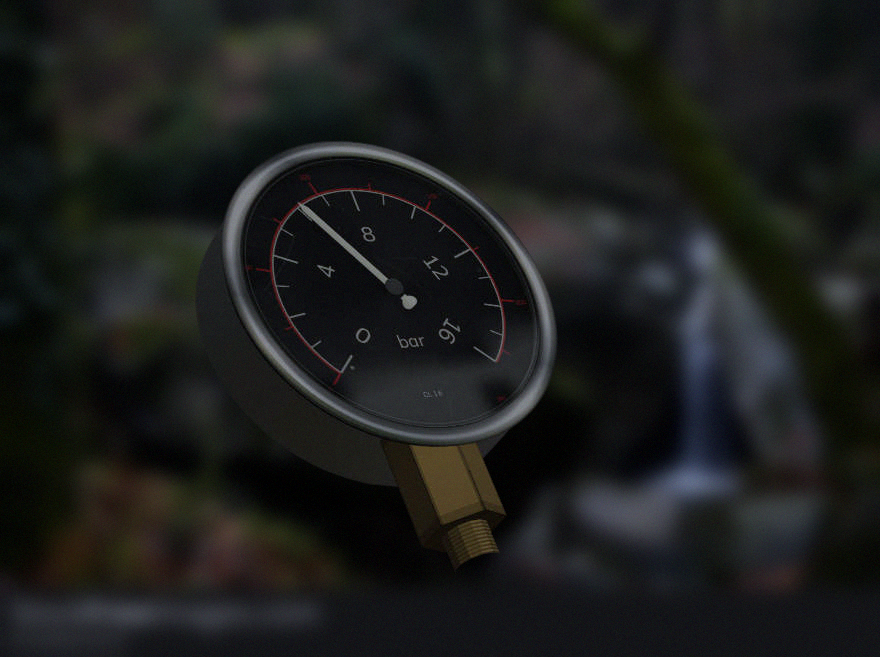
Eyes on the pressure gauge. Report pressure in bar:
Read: 6 bar
